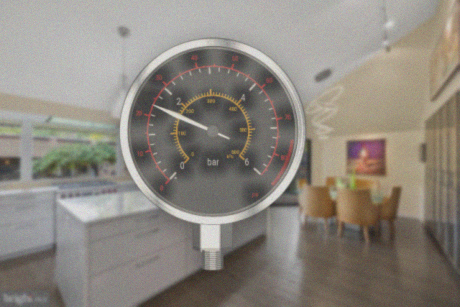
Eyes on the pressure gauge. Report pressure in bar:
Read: 1.6 bar
